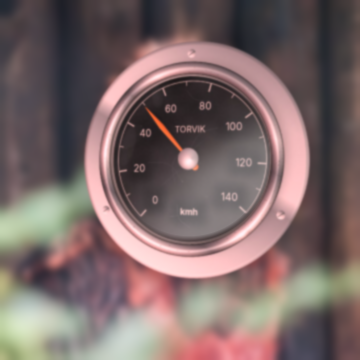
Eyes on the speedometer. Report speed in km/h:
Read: 50 km/h
